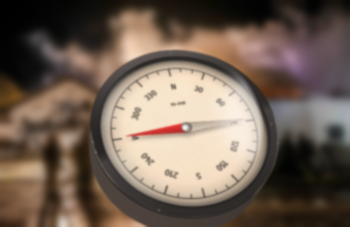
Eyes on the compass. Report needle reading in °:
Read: 270 °
